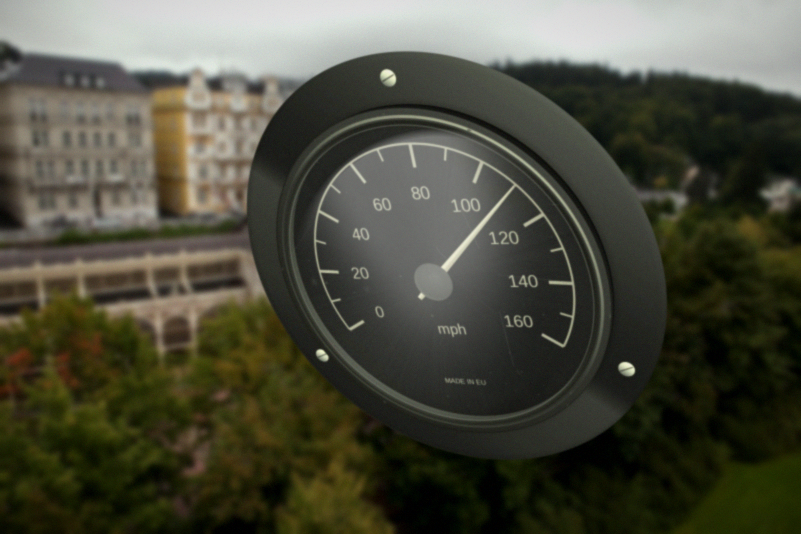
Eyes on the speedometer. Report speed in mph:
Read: 110 mph
